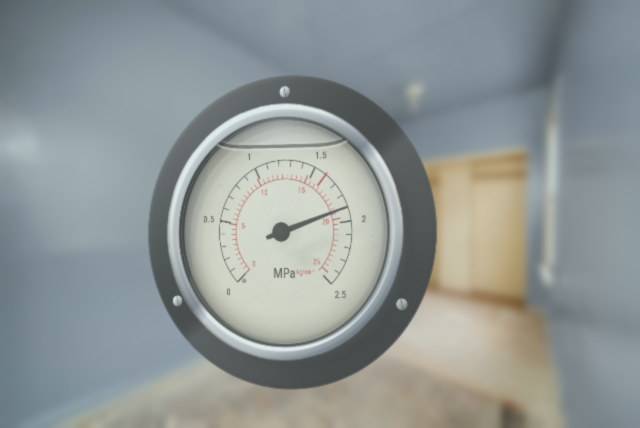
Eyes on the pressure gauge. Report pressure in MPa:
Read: 1.9 MPa
